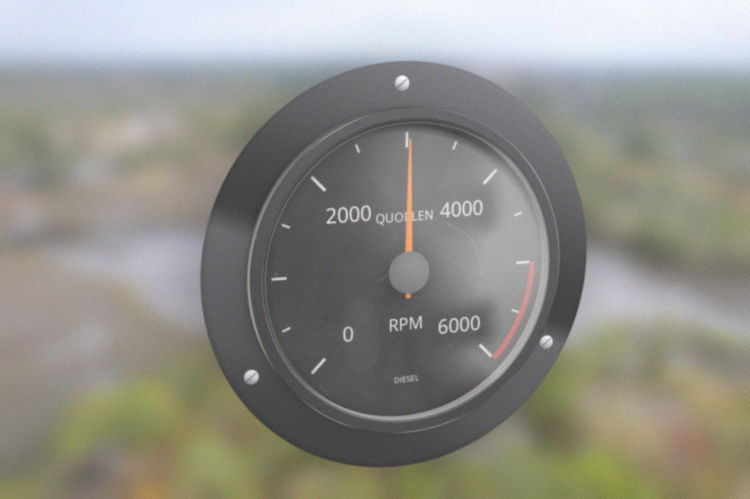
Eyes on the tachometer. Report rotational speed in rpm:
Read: 3000 rpm
